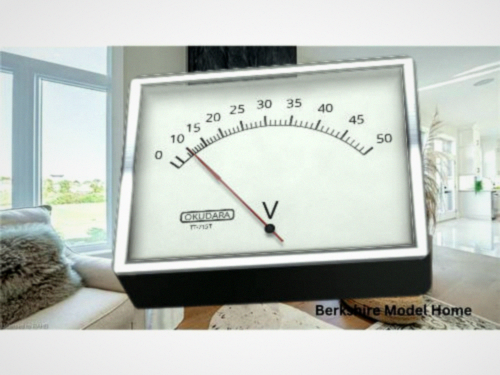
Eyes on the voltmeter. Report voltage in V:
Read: 10 V
